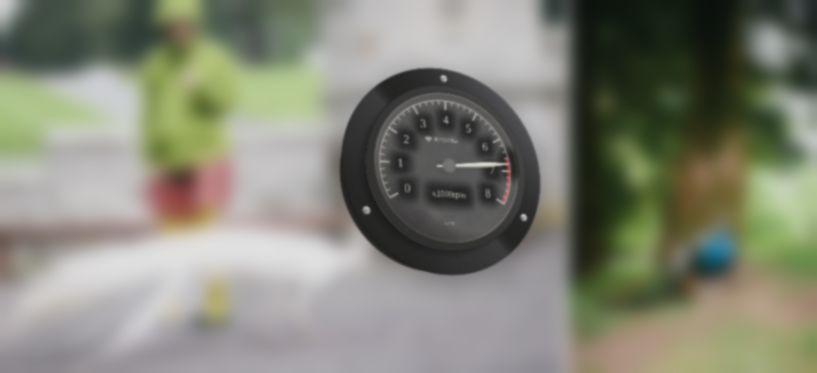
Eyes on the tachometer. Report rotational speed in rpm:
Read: 6800 rpm
